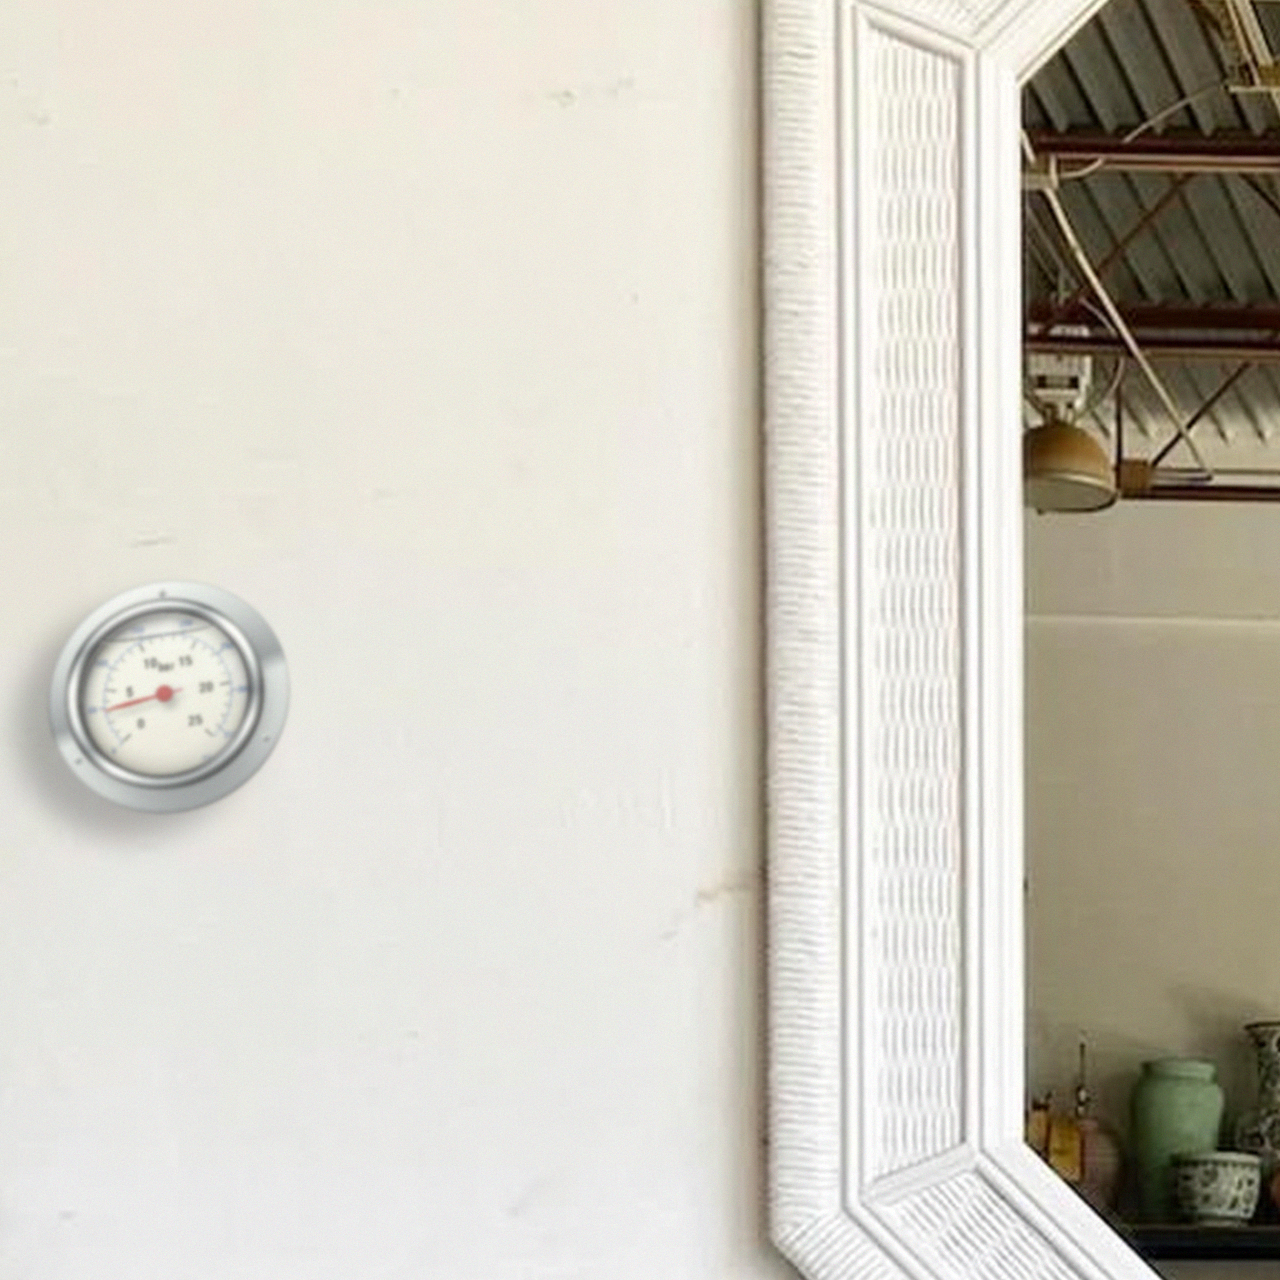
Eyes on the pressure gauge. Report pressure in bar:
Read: 3 bar
